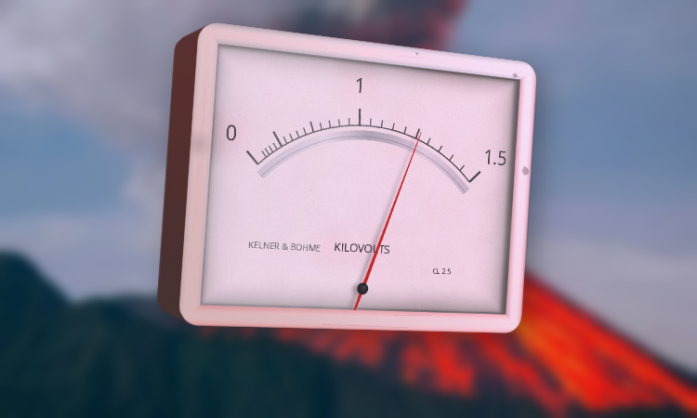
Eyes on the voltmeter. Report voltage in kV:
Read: 1.25 kV
